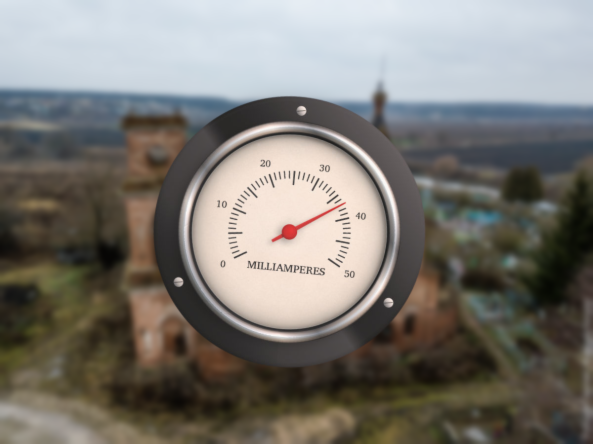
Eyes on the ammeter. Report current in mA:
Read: 37 mA
